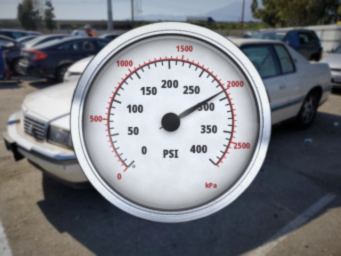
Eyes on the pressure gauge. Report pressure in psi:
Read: 290 psi
